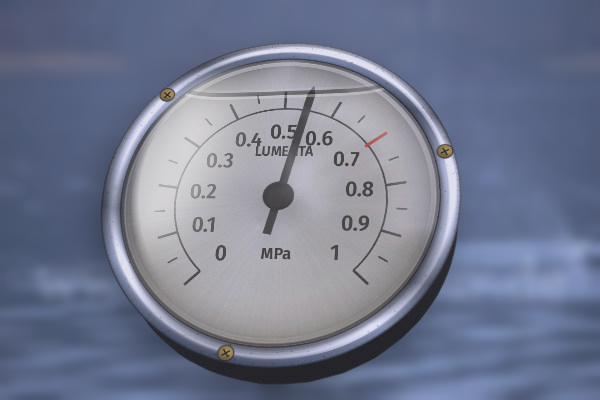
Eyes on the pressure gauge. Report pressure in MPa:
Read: 0.55 MPa
